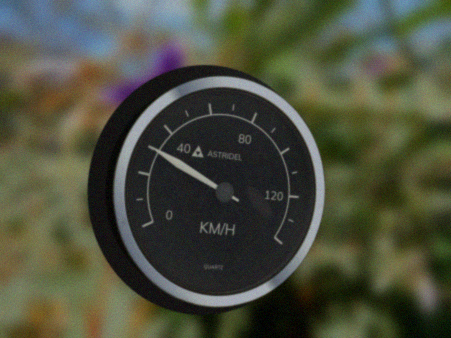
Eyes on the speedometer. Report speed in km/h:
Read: 30 km/h
